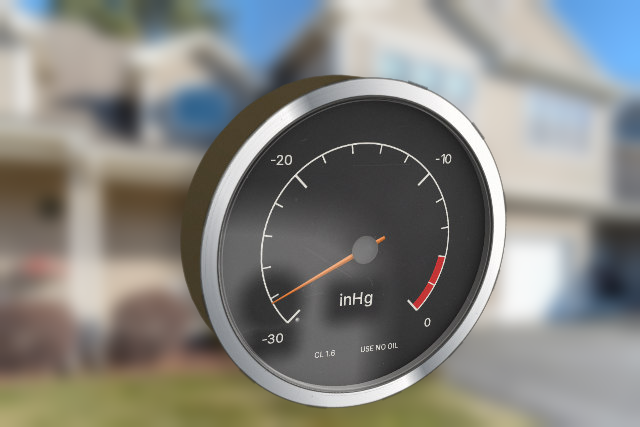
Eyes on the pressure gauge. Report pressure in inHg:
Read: -28 inHg
